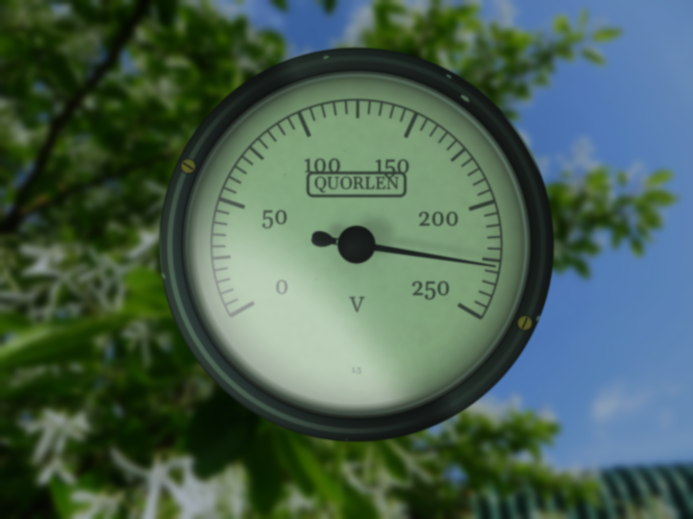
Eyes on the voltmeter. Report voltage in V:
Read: 227.5 V
